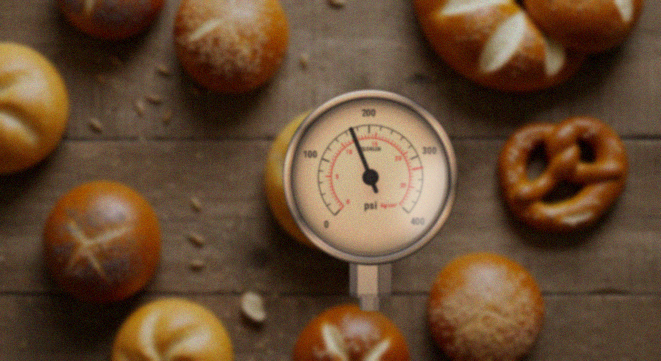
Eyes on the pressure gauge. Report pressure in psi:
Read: 170 psi
